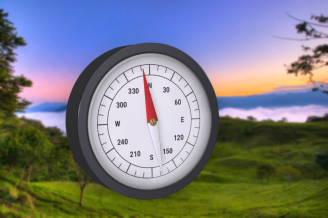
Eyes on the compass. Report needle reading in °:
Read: 350 °
